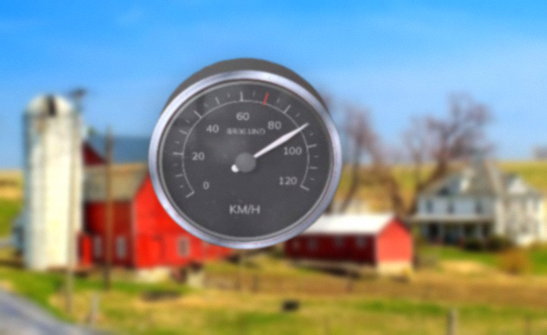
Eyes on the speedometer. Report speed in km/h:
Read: 90 km/h
